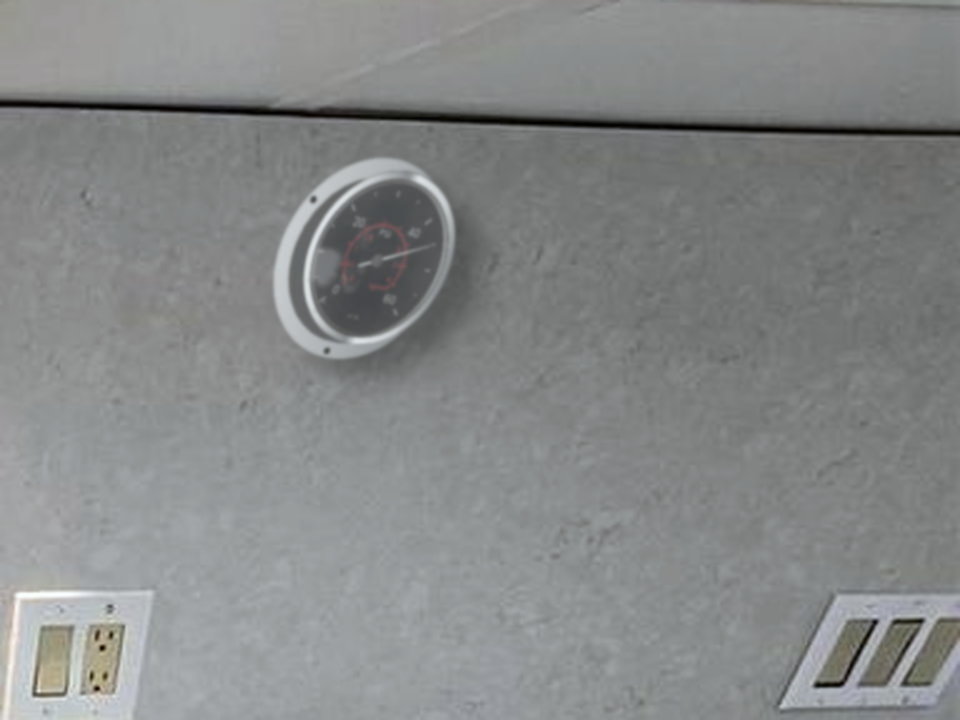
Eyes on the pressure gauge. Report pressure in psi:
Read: 45 psi
